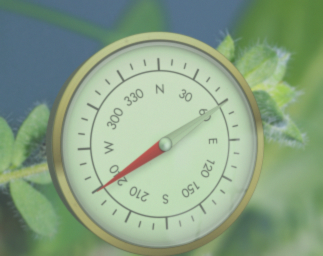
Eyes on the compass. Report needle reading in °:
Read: 240 °
